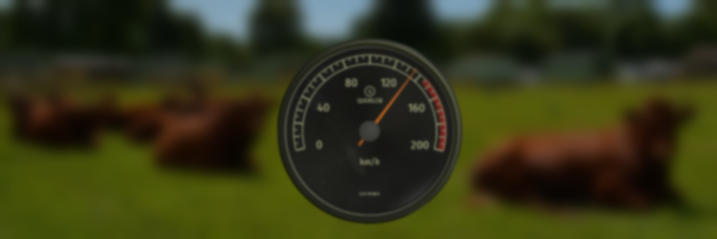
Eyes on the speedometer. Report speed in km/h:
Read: 135 km/h
